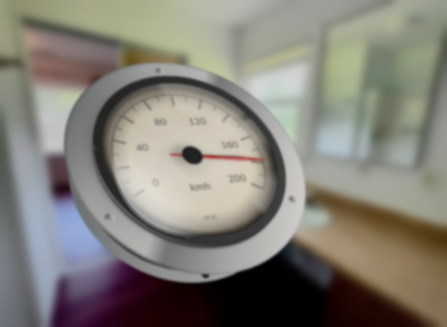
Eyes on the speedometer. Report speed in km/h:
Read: 180 km/h
